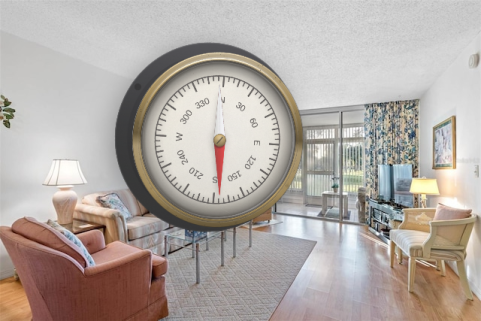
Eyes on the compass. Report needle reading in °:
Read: 175 °
